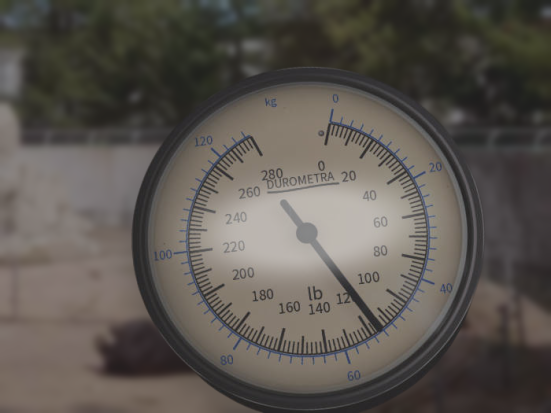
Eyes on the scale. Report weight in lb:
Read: 116 lb
